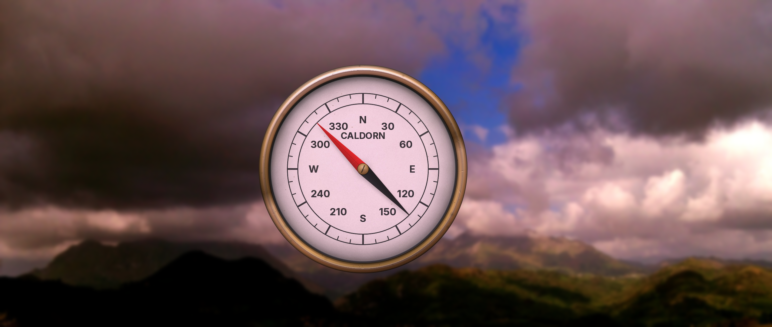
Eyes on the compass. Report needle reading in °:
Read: 315 °
